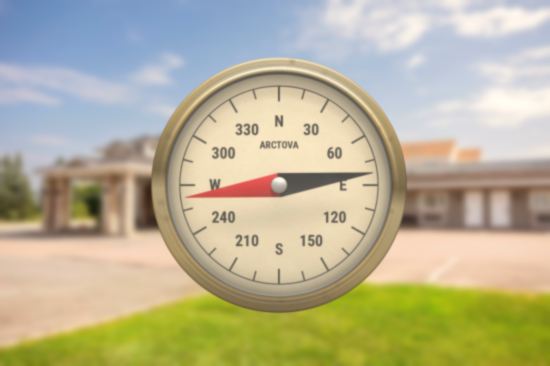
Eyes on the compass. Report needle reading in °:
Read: 262.5 °
